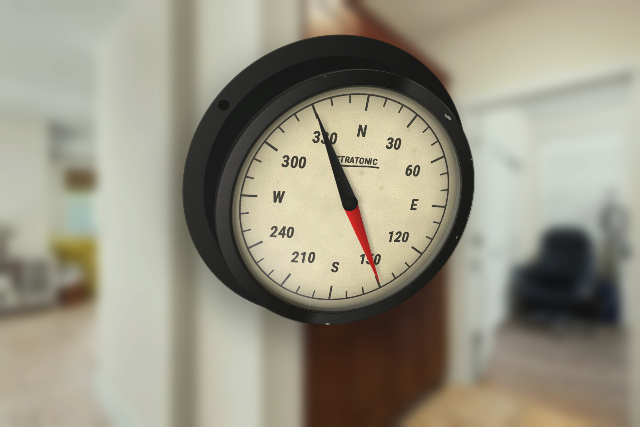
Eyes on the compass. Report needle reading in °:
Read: 150 °
